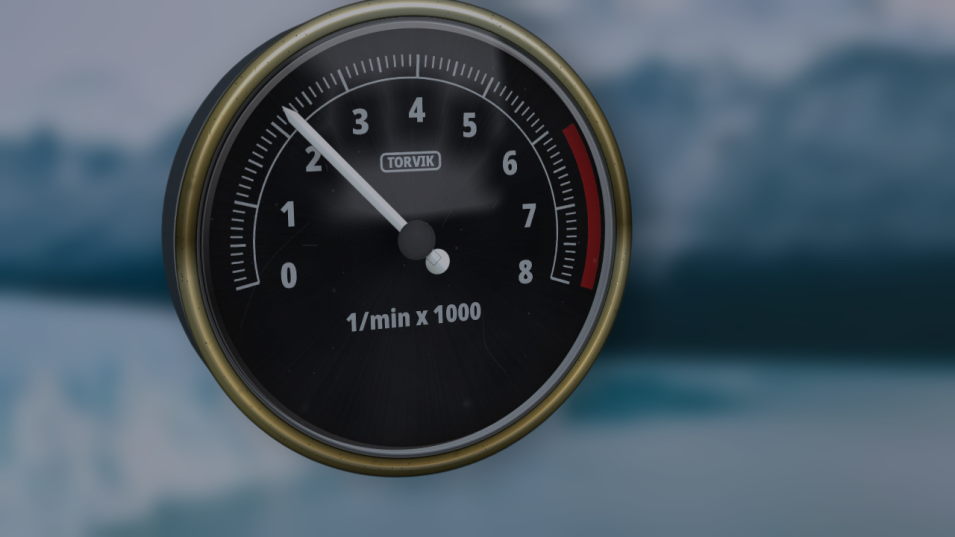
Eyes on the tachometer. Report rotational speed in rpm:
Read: 2200 rpm
